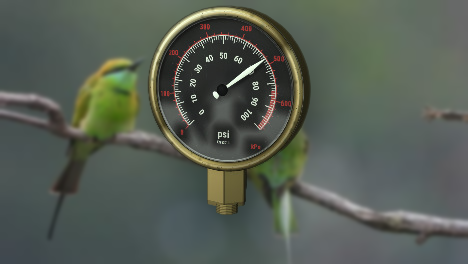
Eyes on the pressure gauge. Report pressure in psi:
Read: 70 psi
